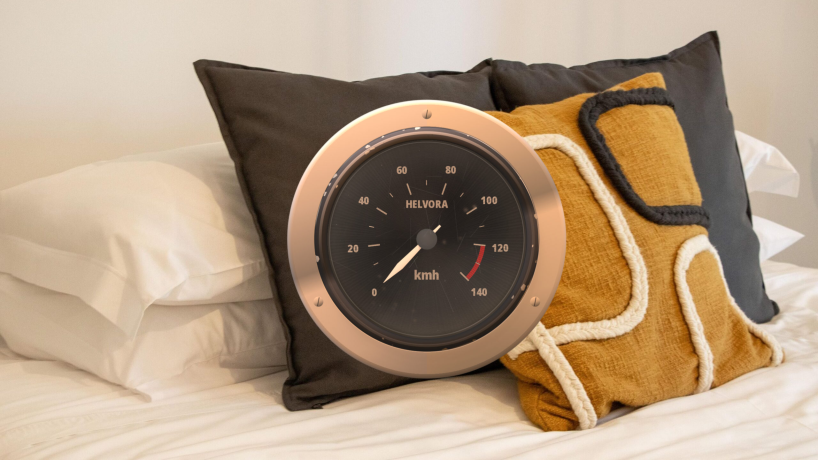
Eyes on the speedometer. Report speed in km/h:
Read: 0 km/h
